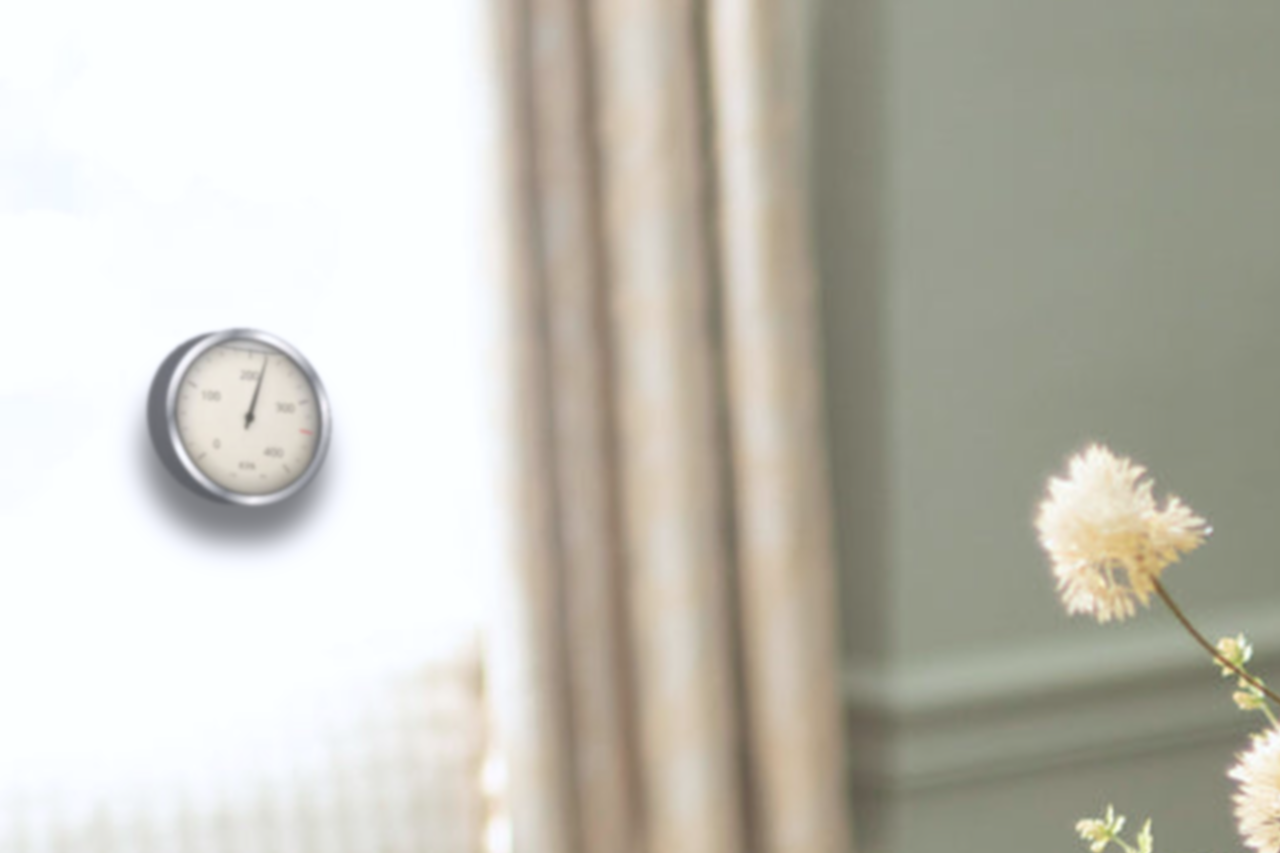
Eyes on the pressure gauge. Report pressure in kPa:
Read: 220 kPa
